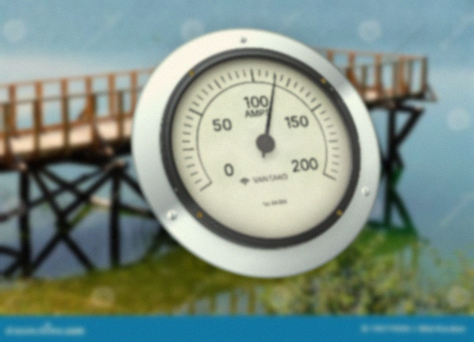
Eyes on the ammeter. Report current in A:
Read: 115 A
